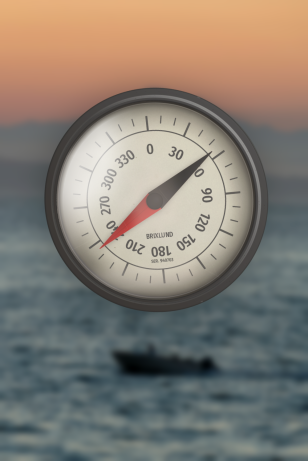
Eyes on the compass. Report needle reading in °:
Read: 235 °
